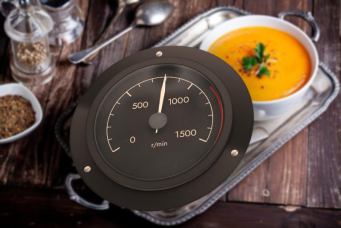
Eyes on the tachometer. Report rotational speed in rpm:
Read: 800 rpm
